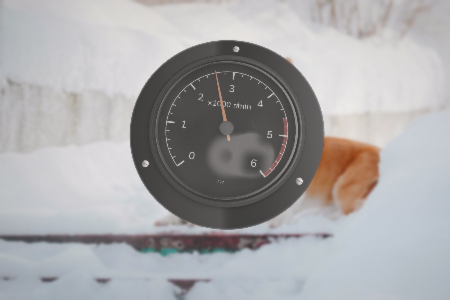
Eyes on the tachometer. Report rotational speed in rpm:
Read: 2600 rpm
